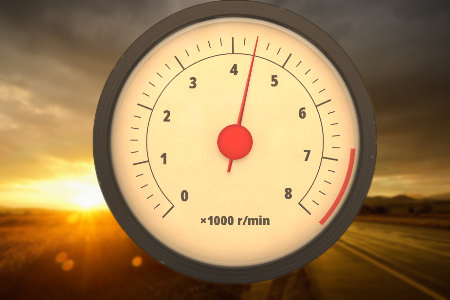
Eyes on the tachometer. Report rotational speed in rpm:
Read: 4400 rpm
